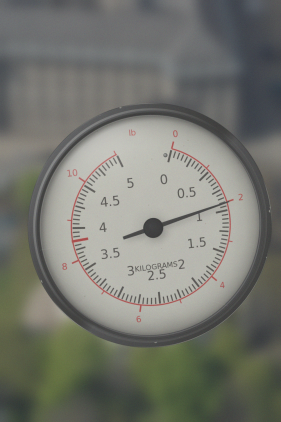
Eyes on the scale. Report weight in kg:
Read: 0.9 kg
